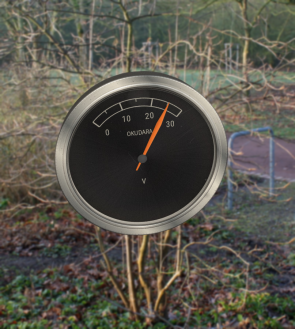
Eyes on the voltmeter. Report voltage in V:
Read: 25 V
